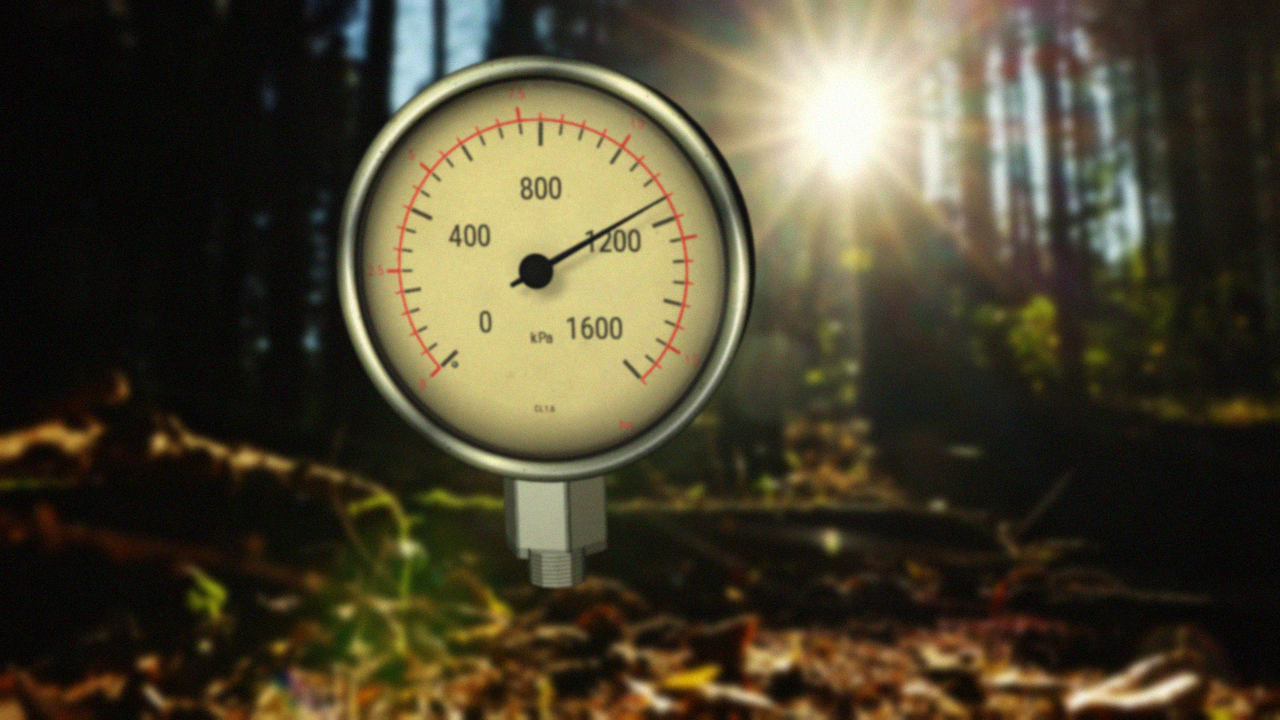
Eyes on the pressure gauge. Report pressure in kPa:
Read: 1150 kPa
